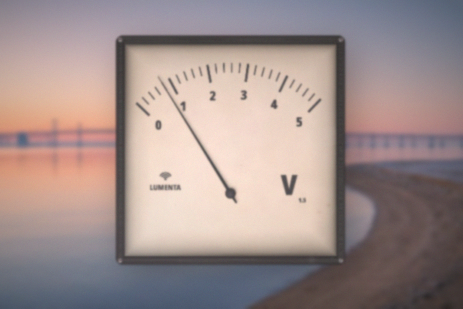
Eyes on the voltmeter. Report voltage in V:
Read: 0.8 V
